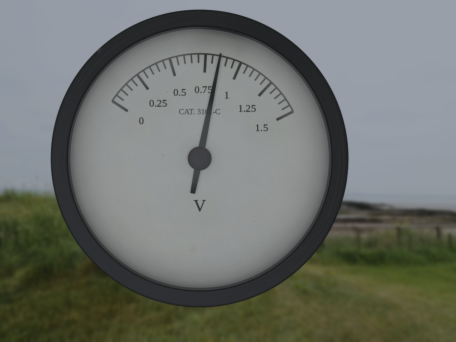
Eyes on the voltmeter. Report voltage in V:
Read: 0.85 V
